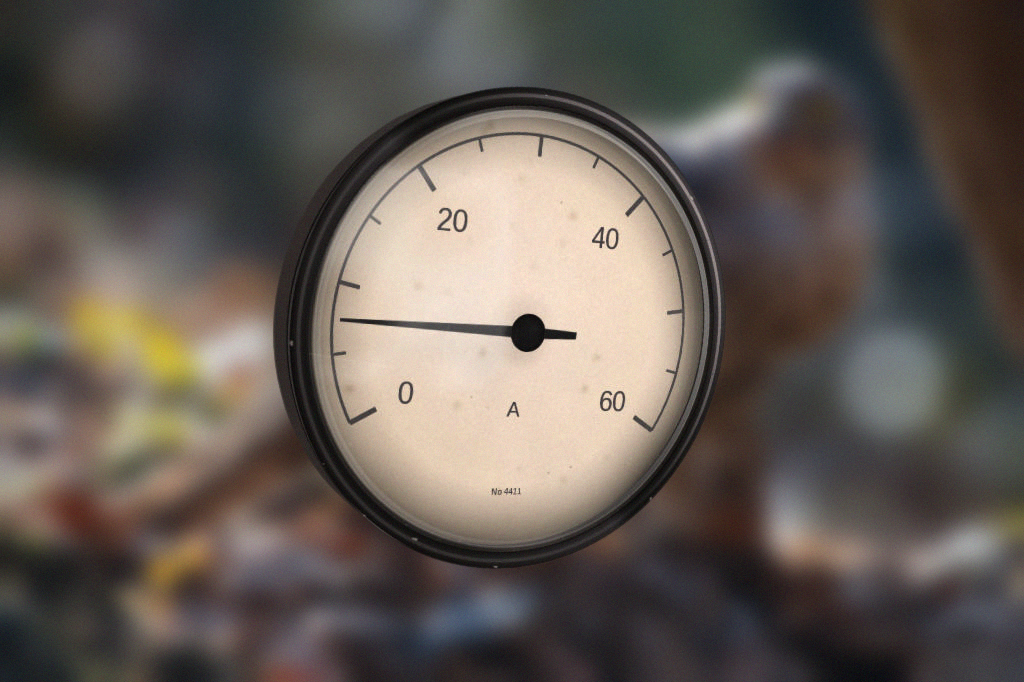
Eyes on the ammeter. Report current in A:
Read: 7.5 A
